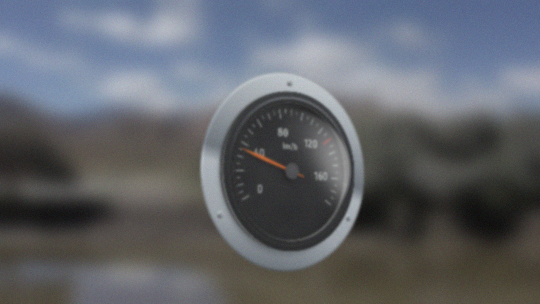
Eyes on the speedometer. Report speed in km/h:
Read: 35 km/h
